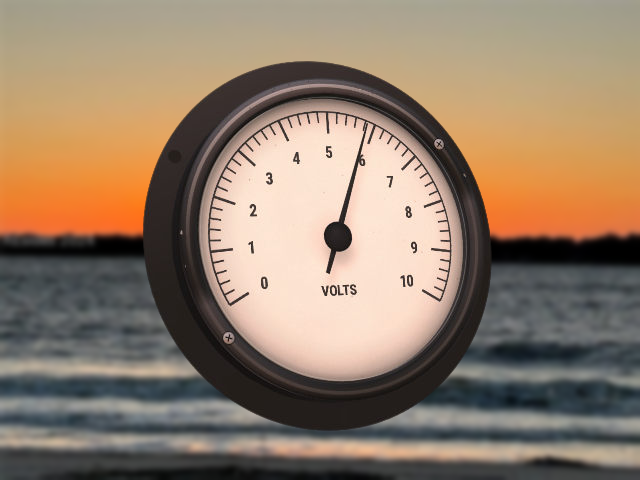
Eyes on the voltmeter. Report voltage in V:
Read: 5.8 V
